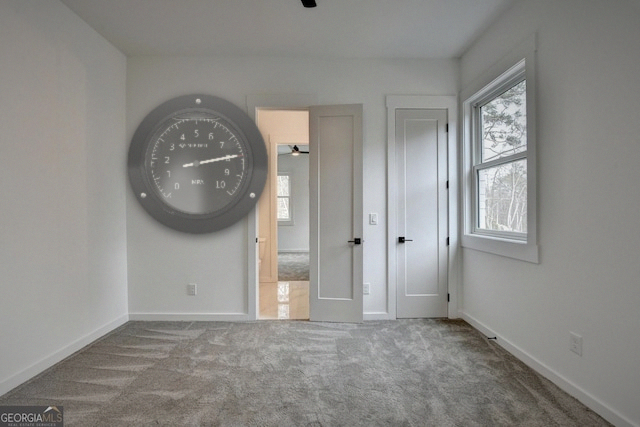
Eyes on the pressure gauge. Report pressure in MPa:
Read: 8 MPa
